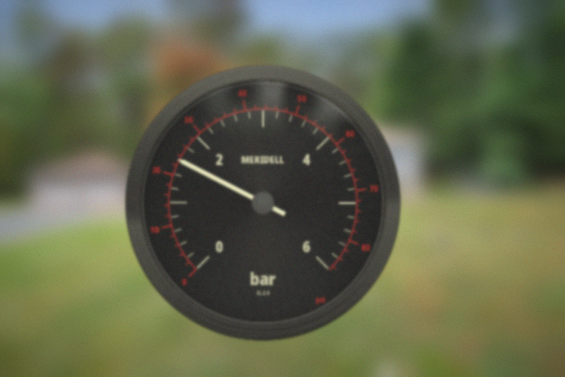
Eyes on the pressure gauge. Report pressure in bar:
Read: 1.6 bar
